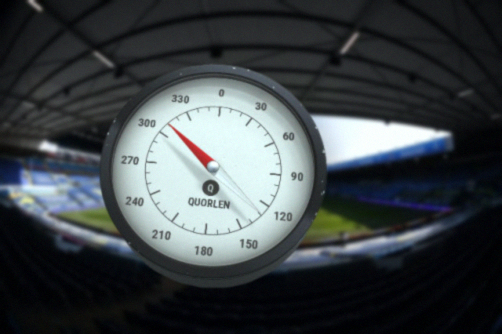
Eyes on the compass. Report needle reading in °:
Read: 310 °
